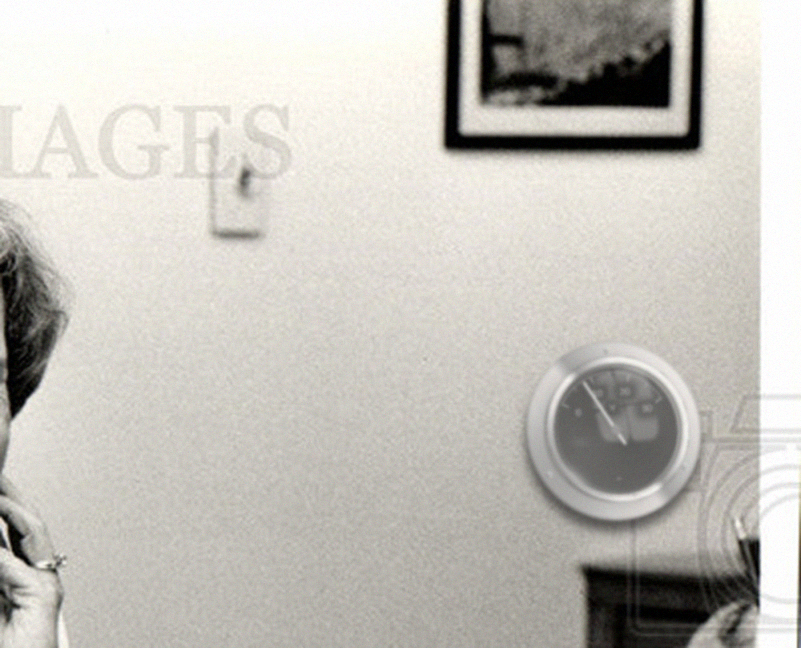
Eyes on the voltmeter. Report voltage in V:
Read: 7.5 V
